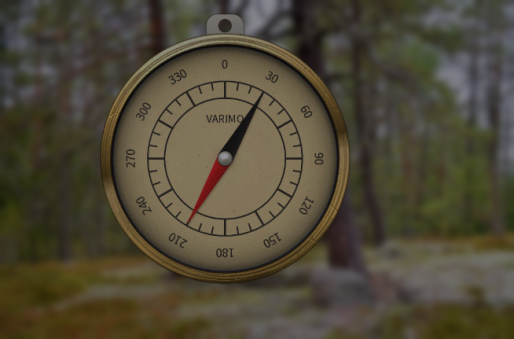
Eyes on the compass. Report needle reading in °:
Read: 210 °
